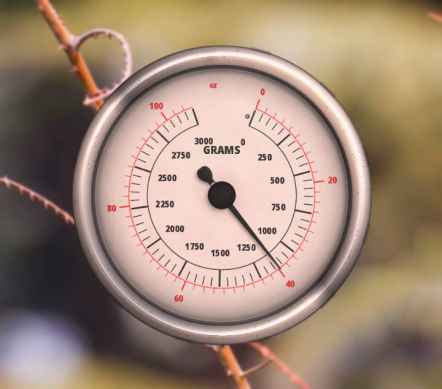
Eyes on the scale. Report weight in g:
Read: 1125 g
